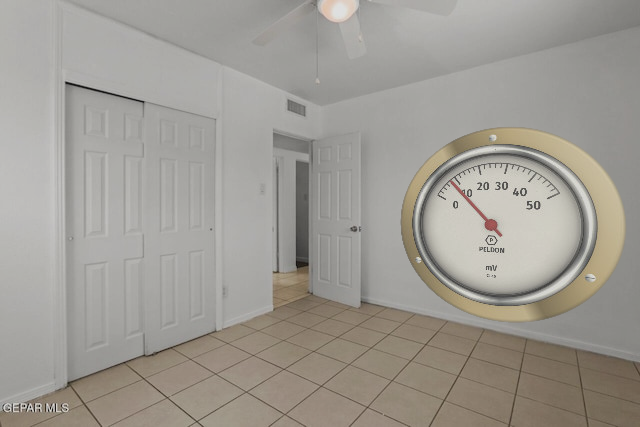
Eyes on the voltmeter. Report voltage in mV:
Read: 8 mV
